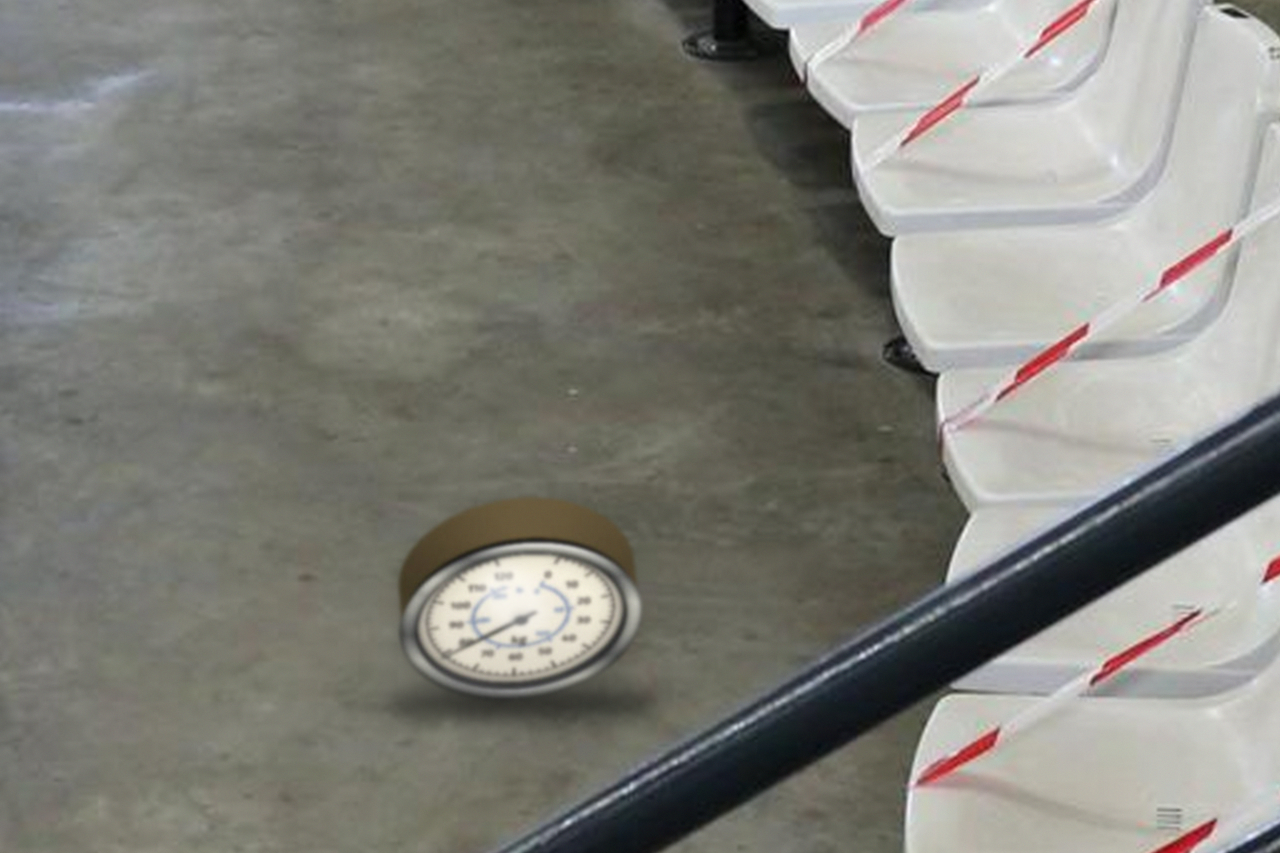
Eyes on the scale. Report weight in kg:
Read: 80 kg
